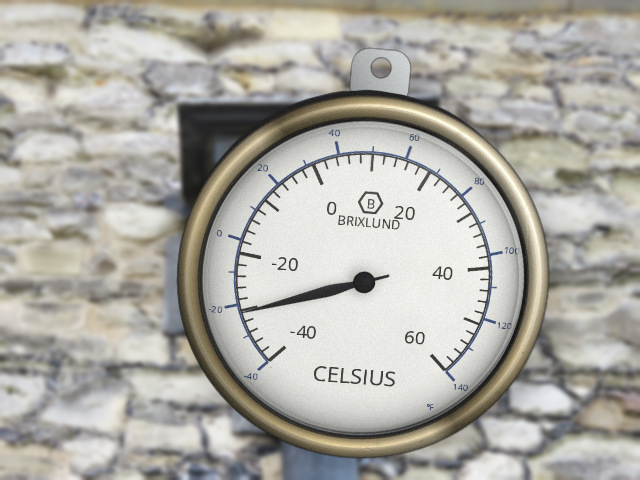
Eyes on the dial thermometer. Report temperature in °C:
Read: -30 °C
